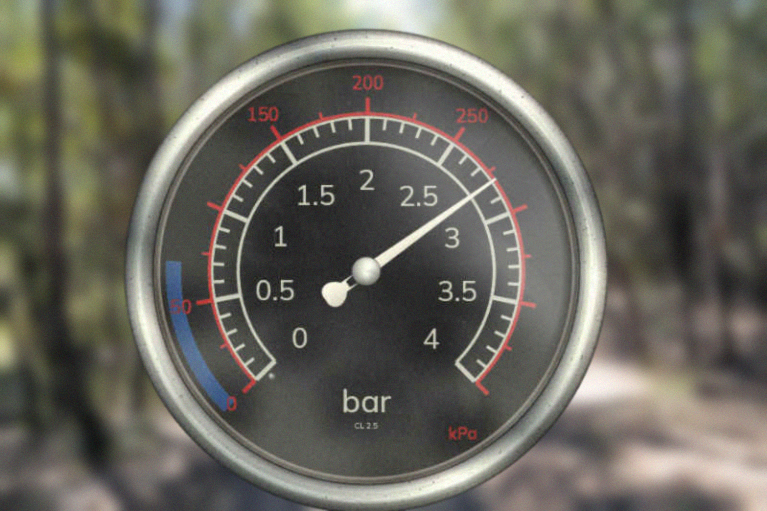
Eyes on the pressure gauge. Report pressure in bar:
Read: 2.8 bar
